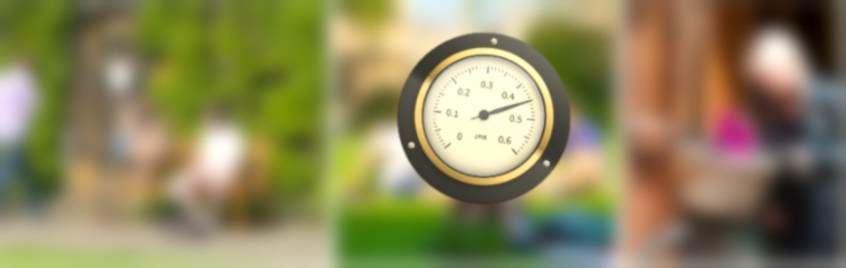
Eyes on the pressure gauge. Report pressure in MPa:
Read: 0.45 MPa
